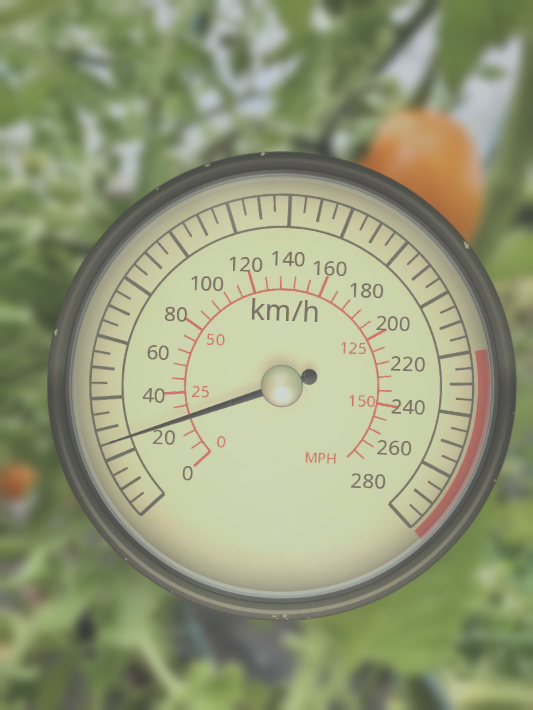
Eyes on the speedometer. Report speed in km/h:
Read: 25 km/h
